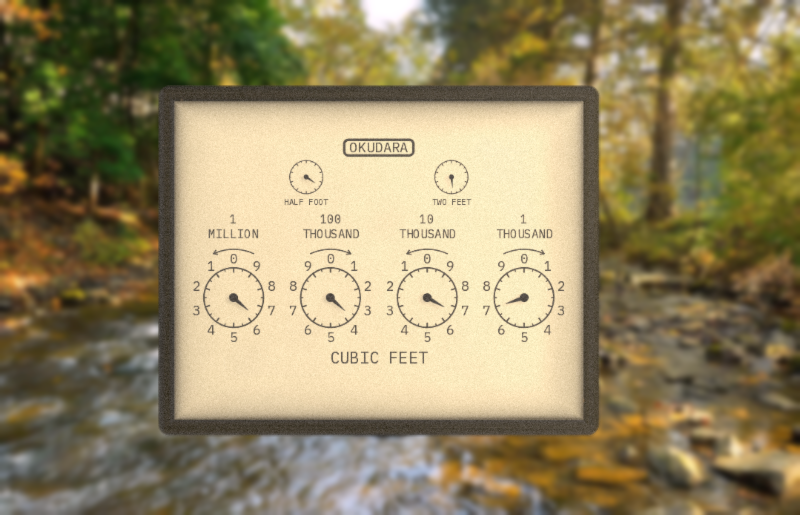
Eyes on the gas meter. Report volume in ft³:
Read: 636700 ft³
